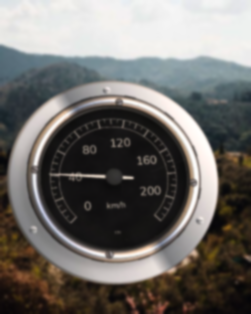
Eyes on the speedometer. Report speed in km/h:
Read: 40 km/h
